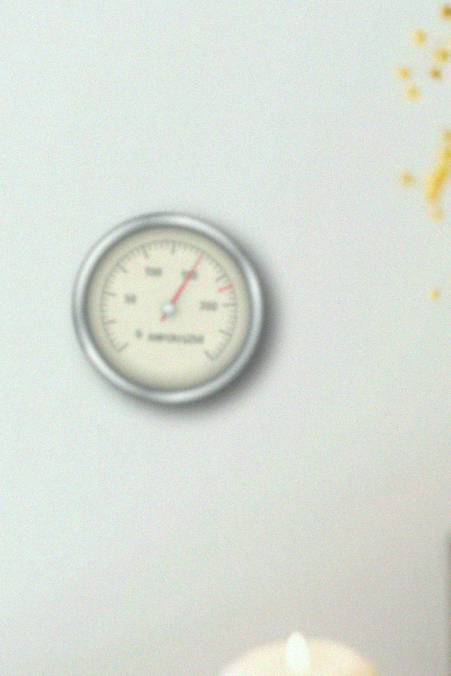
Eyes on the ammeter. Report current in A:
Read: 150 A
